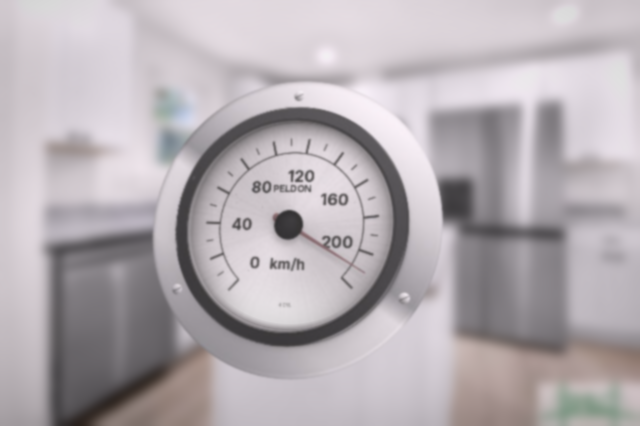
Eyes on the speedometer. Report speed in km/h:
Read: 210 km/h
